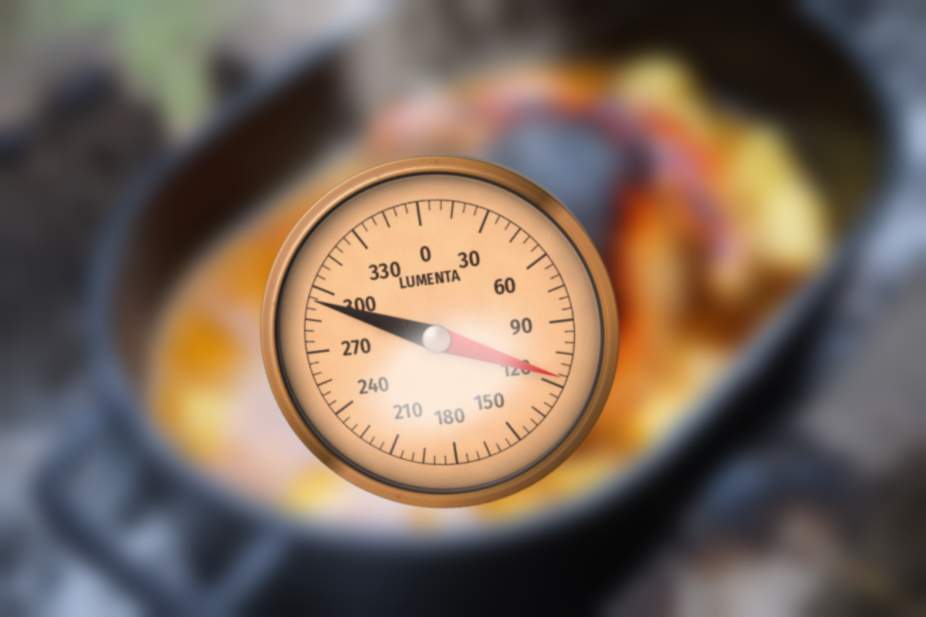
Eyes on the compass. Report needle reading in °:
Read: 115 °
